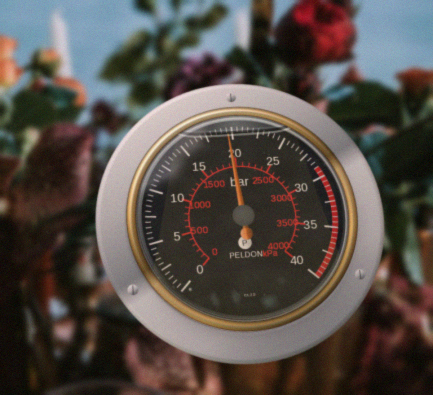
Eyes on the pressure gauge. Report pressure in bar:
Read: 19.5 bar
